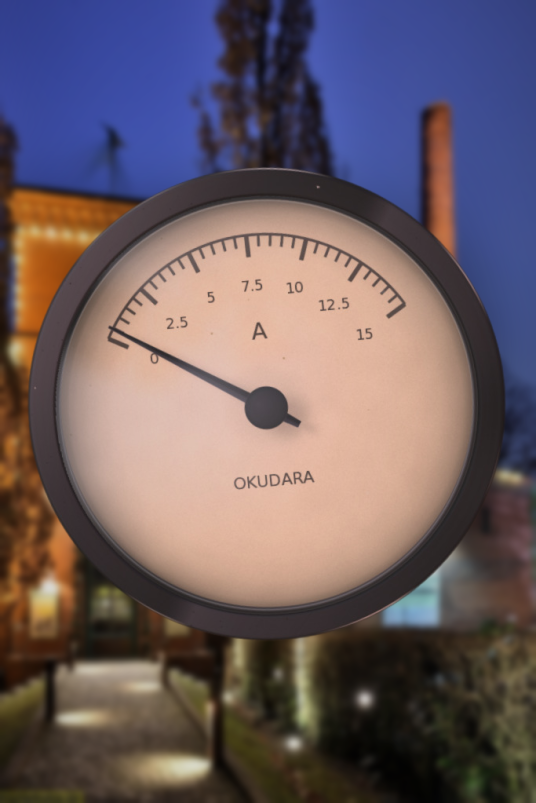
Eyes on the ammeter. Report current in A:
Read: 0.5 A
